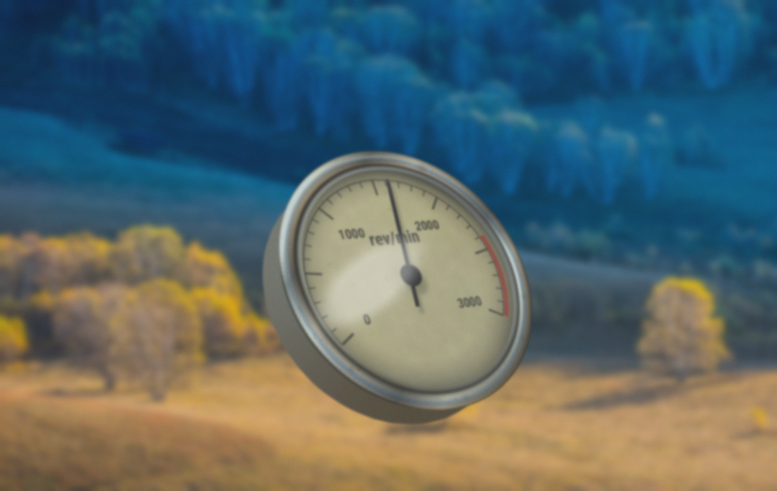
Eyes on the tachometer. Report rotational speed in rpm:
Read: 1600 rpm
